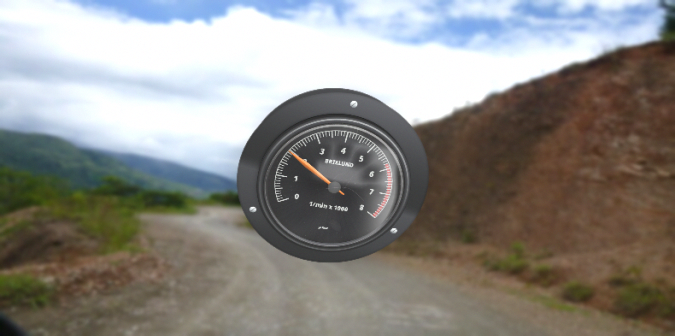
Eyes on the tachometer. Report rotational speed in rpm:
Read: 2000 rpm
